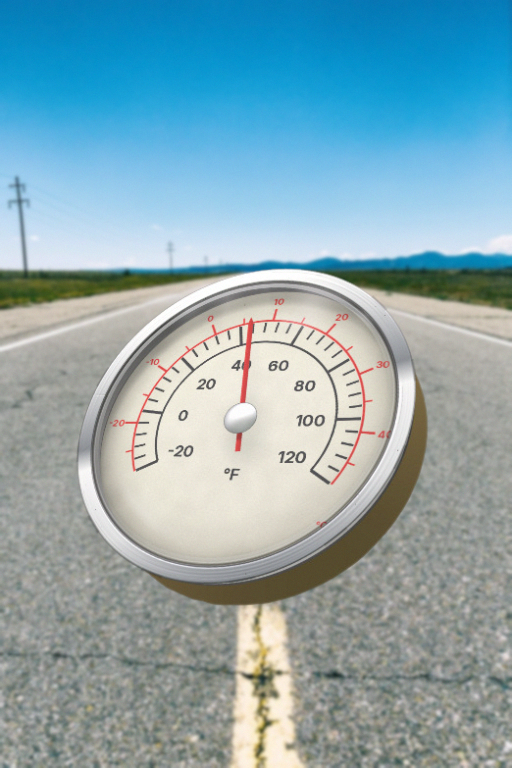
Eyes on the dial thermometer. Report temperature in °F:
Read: 44 °F
